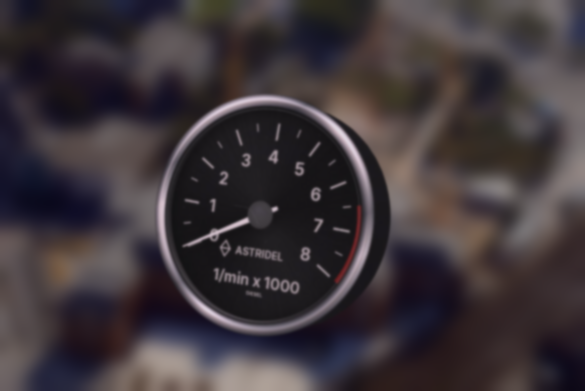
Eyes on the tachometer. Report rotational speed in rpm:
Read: 0 rpm
